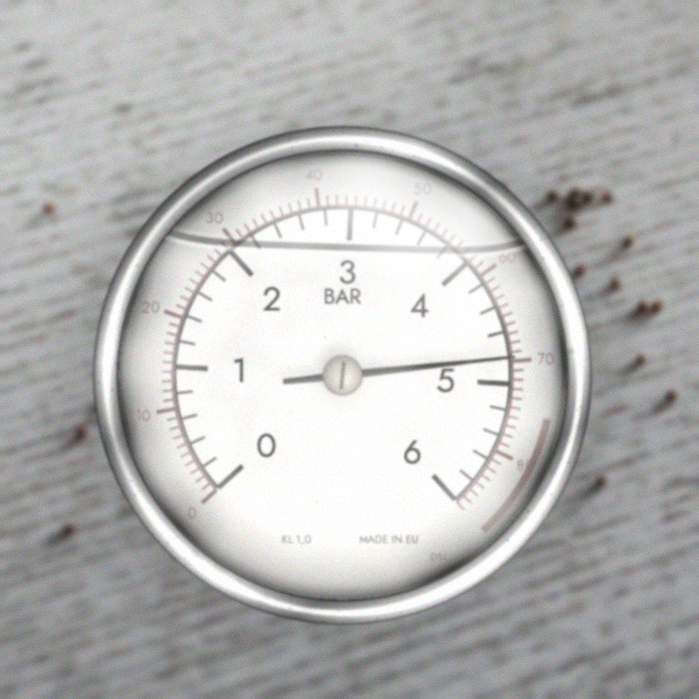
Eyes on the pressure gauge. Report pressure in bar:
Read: 4.8 bar
